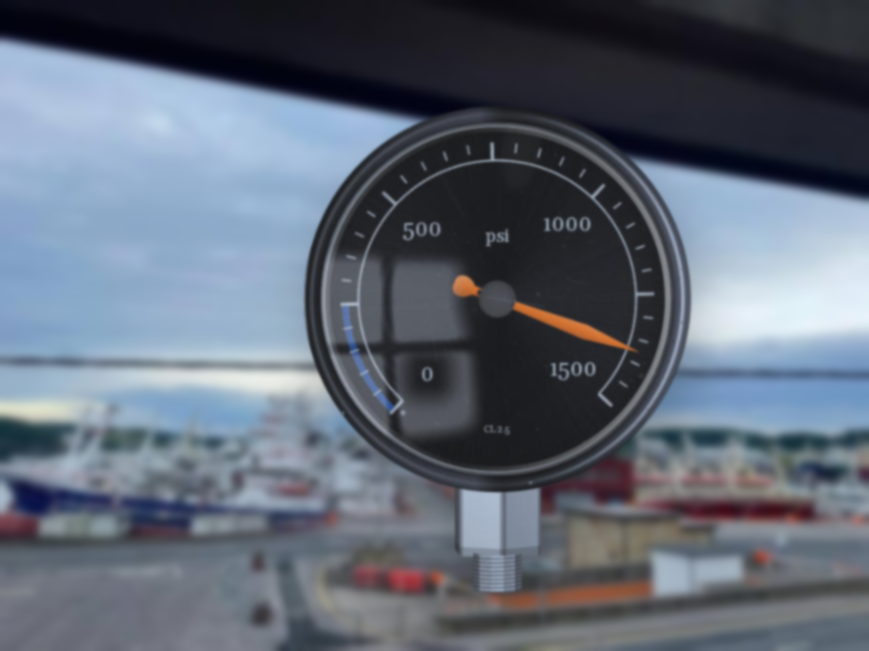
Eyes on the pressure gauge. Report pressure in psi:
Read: 1375 psi
